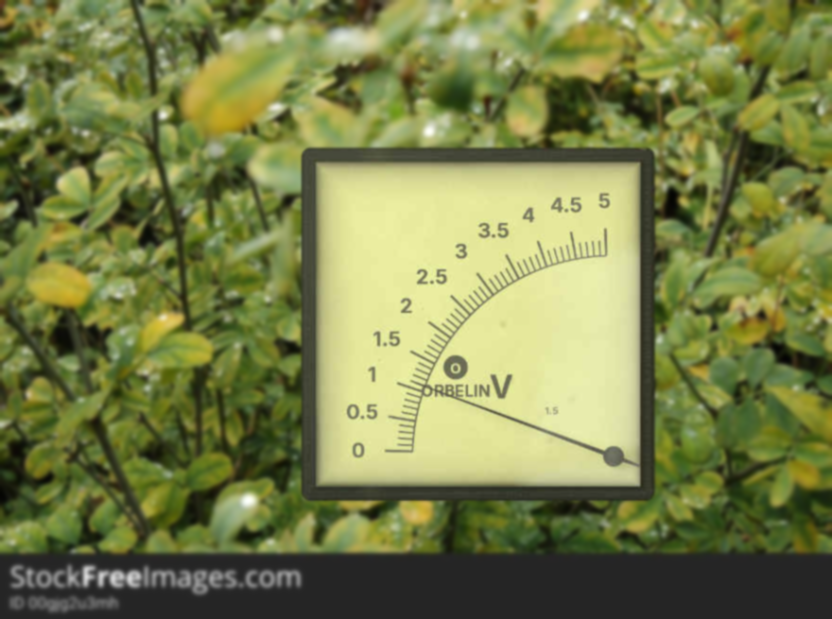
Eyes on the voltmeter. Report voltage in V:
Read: 1.1 V
